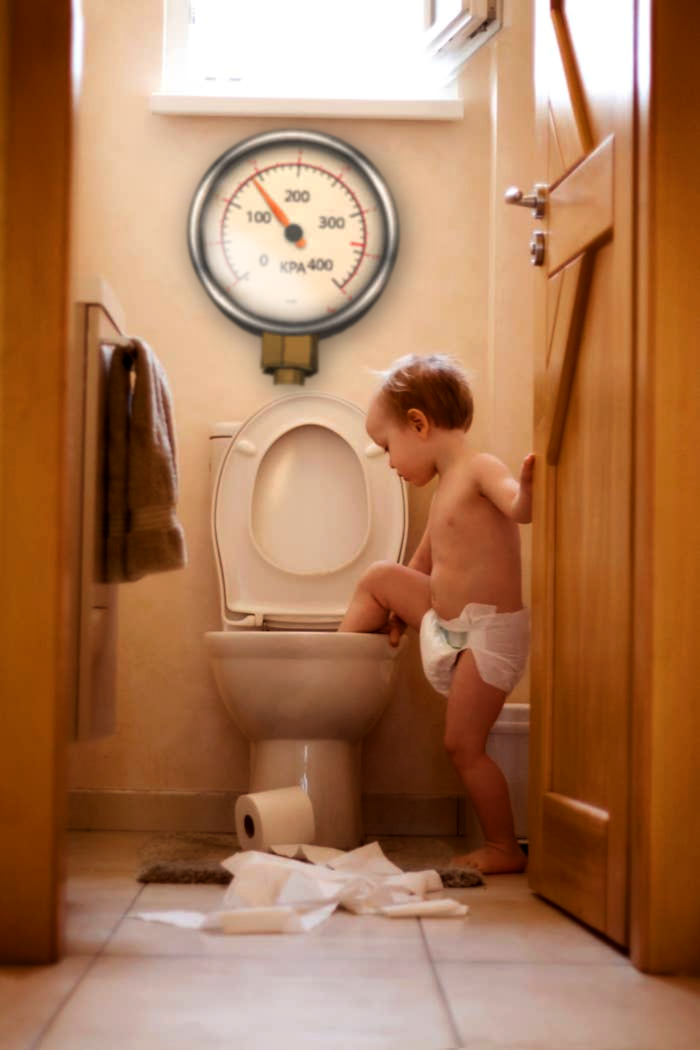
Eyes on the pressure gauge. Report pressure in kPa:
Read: 140 kPa
